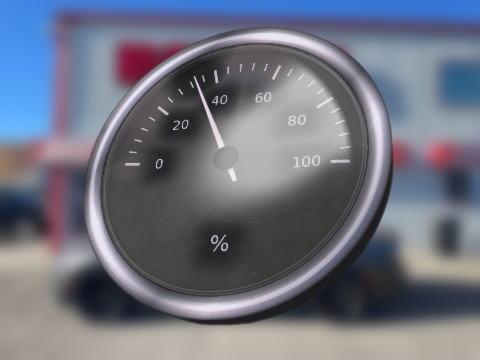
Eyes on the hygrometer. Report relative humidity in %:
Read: 34 %
